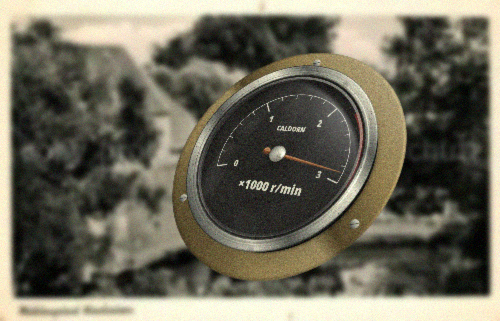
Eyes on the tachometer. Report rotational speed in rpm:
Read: 2900 rpm
